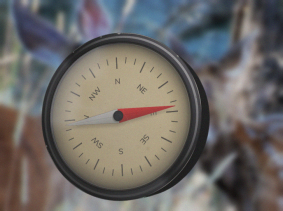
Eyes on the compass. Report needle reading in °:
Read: 85 °
